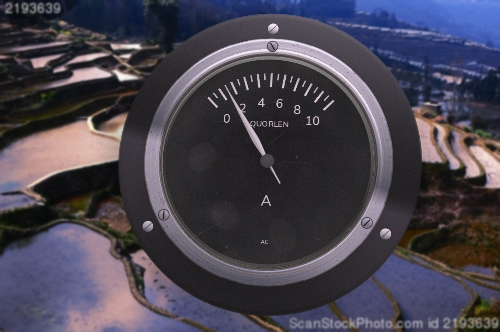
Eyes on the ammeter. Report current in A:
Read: 1.5 A
